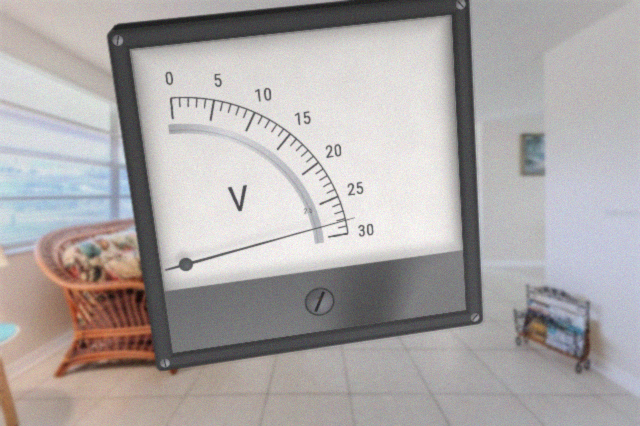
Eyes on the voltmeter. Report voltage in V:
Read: 28 V
